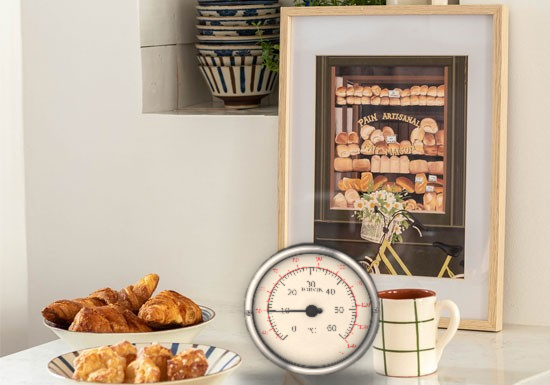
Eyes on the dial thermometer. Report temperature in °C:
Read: 10 °C
